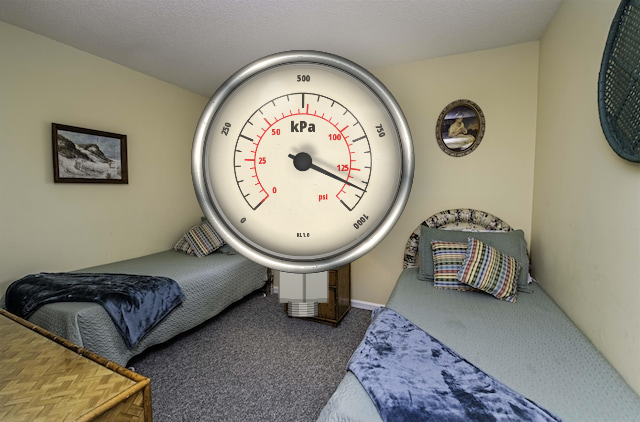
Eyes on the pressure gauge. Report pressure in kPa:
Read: 925 kPa
